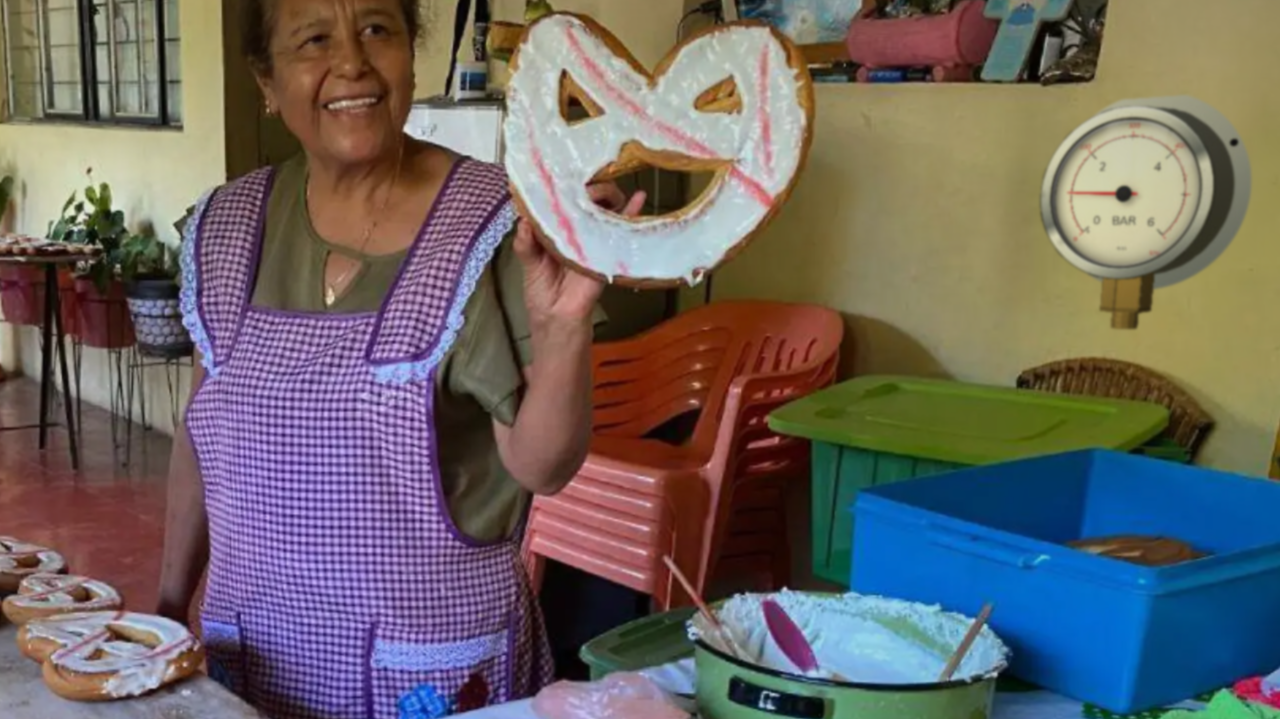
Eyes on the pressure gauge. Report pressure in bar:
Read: 1 bar
